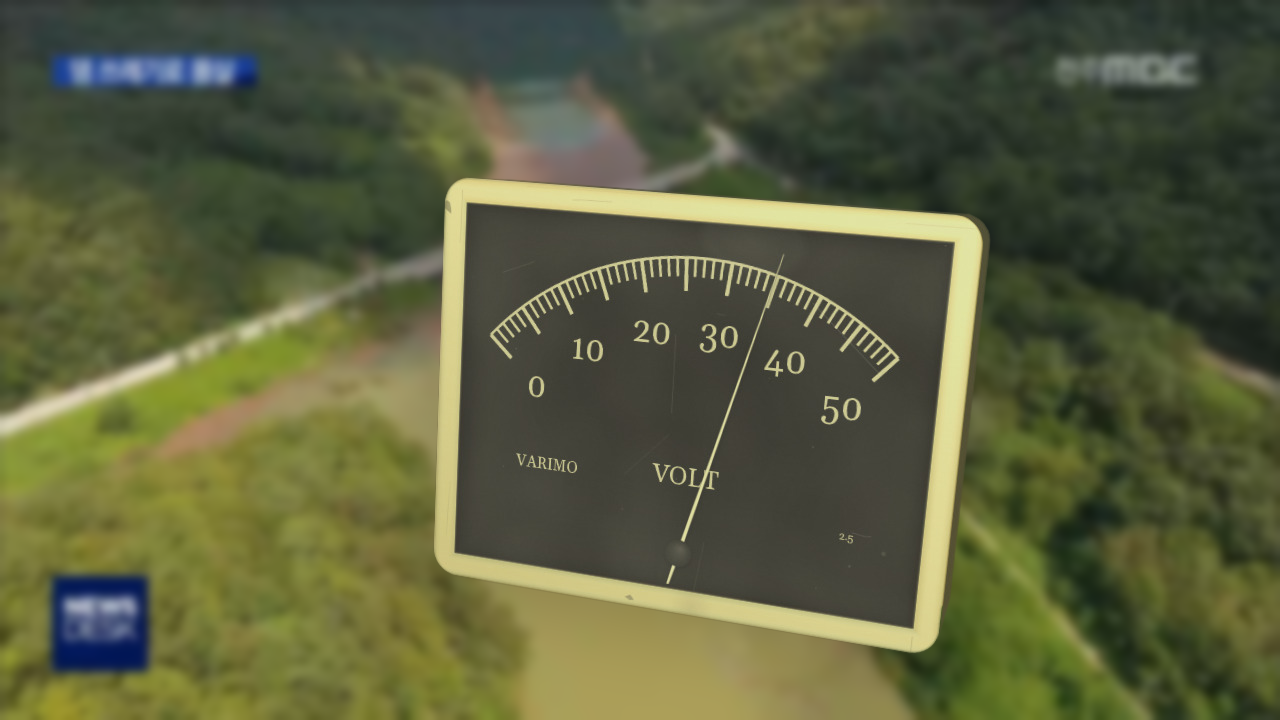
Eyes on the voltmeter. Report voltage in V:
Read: 35 V
